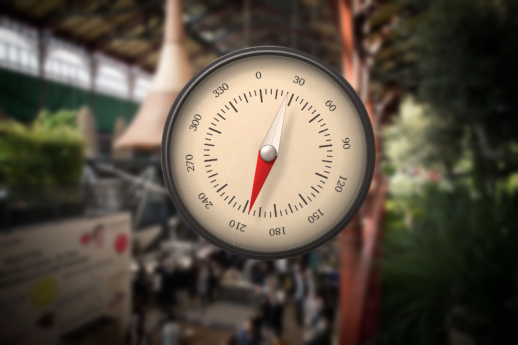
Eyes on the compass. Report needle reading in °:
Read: 205 °
